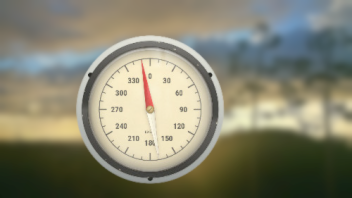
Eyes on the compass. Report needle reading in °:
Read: 350 °
